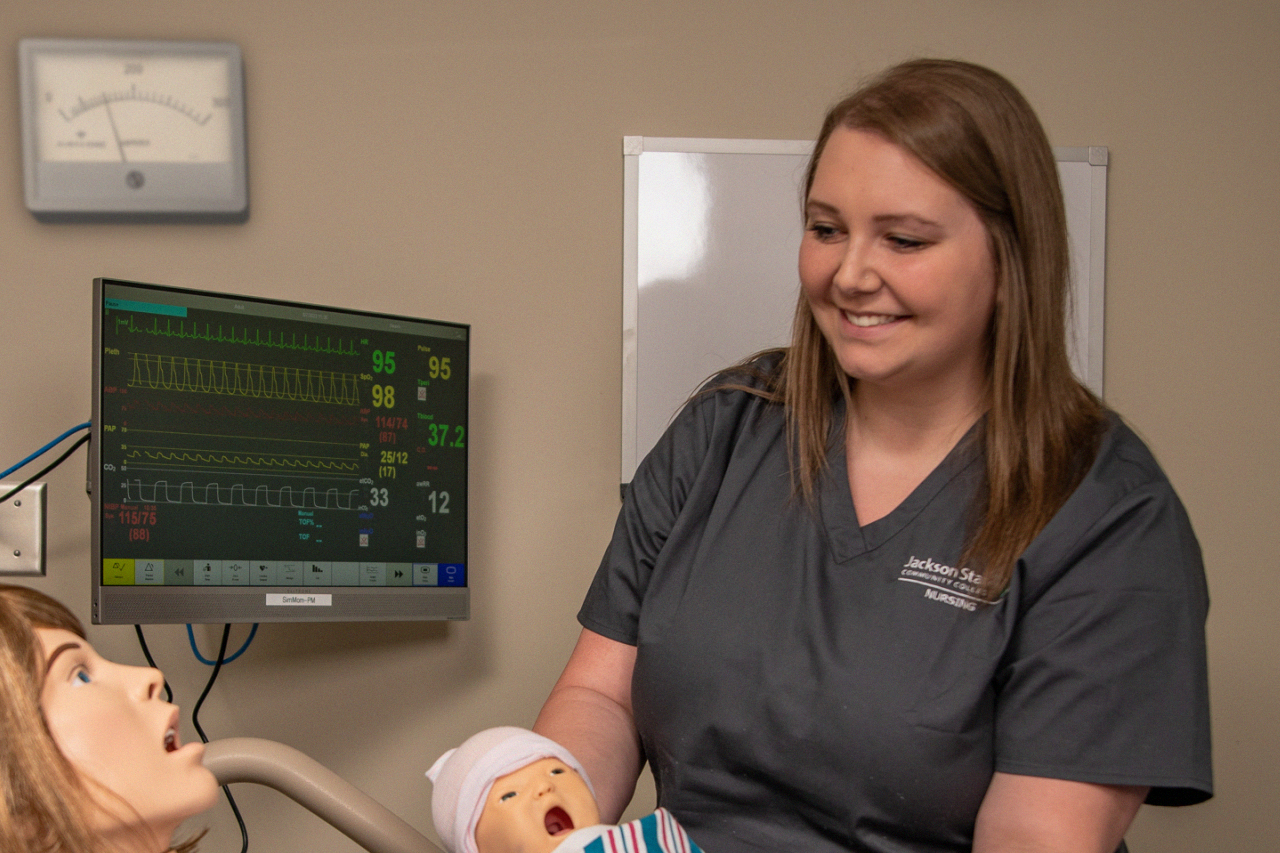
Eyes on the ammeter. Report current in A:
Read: 150 A
